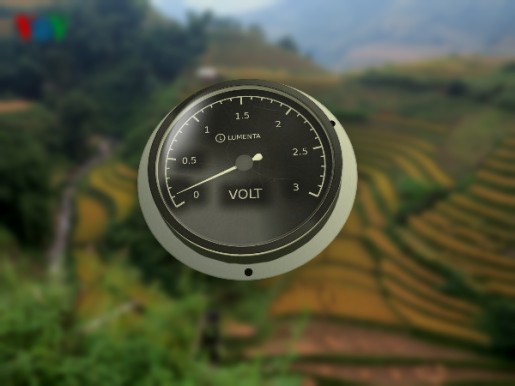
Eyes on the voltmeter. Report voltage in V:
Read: 0.1 V
